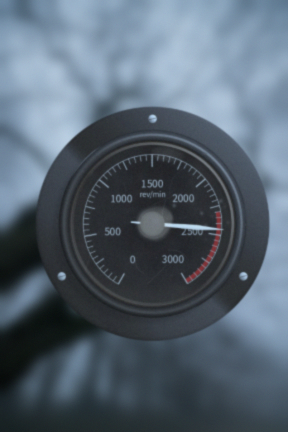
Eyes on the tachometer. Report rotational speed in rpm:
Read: 2450 rpm
